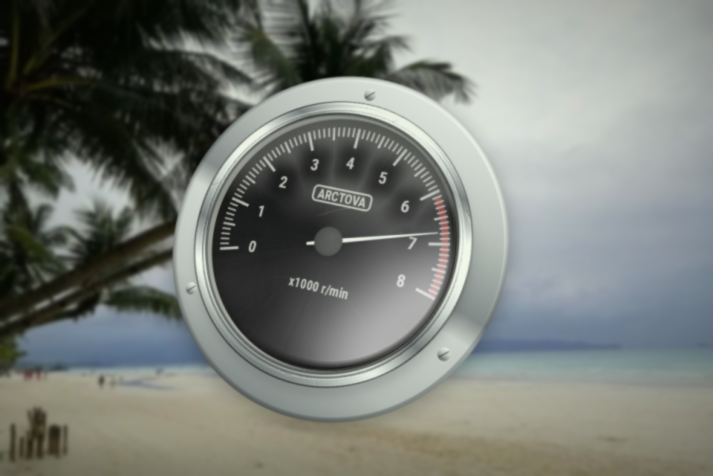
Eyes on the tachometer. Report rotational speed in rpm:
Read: 6800 rpm
